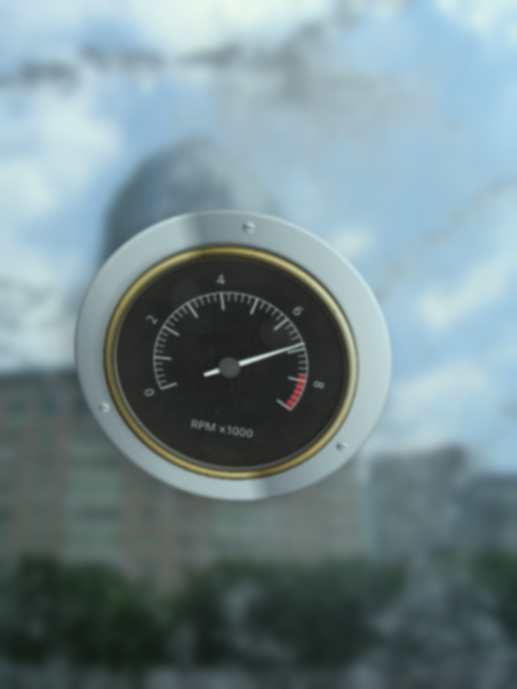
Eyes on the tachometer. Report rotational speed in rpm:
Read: 6800 rpm
